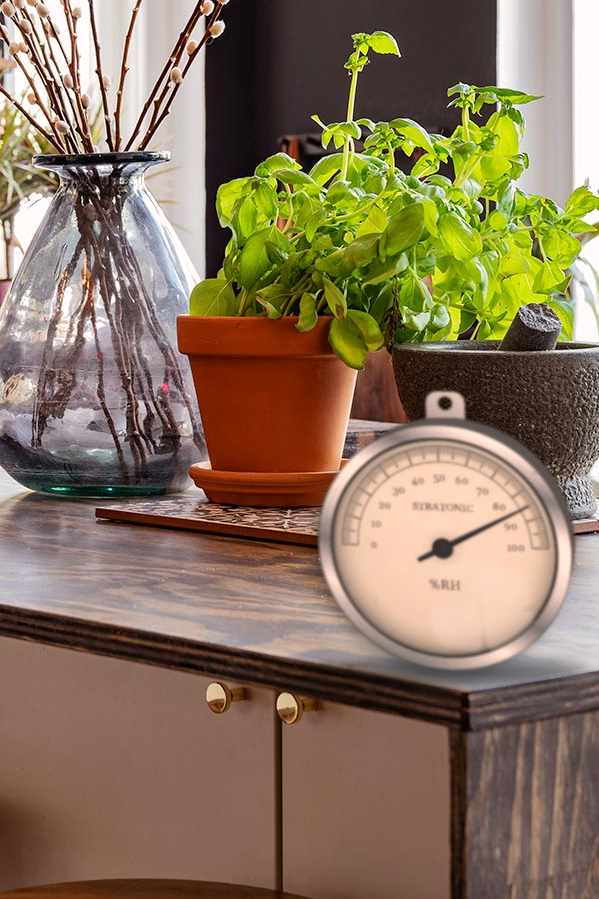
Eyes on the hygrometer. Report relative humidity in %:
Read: 85 %
